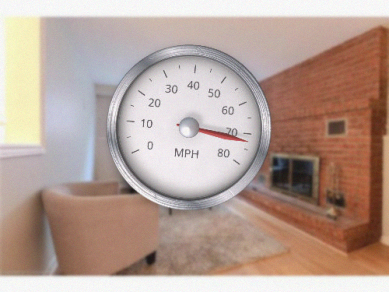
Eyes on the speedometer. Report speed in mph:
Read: 72.5 mph
